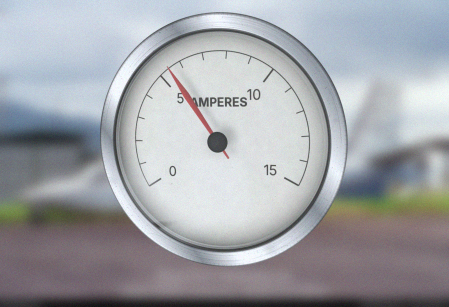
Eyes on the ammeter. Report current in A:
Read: 5.5 A
